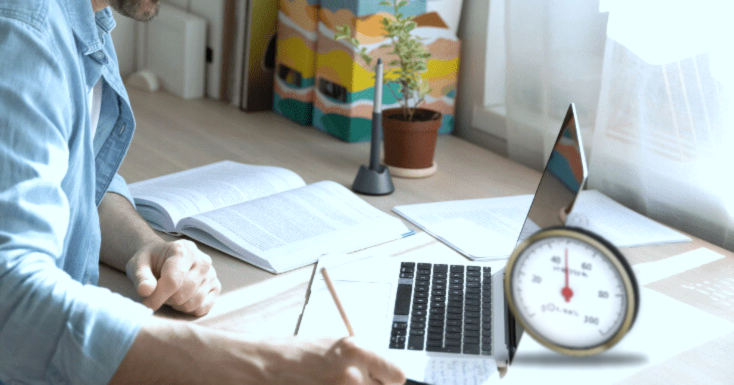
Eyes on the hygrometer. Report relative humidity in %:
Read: 48 %
